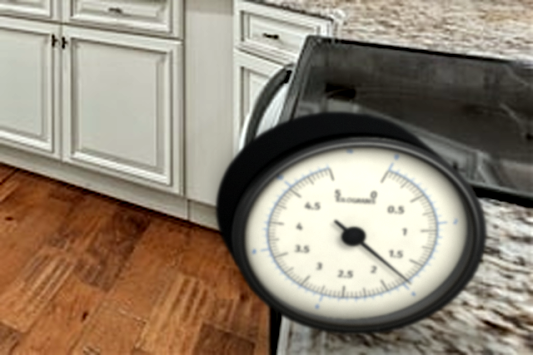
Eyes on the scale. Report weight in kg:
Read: 1.75 kg
